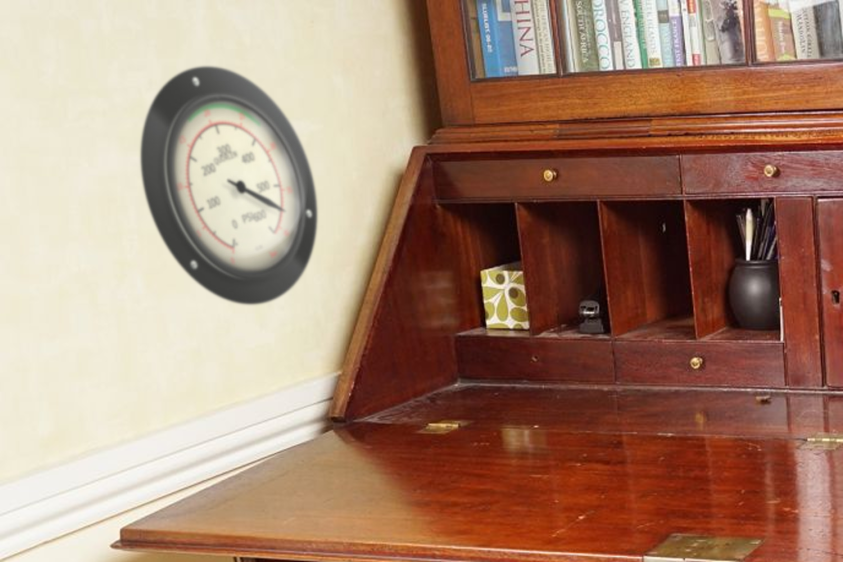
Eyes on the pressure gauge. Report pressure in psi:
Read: 550 psi
